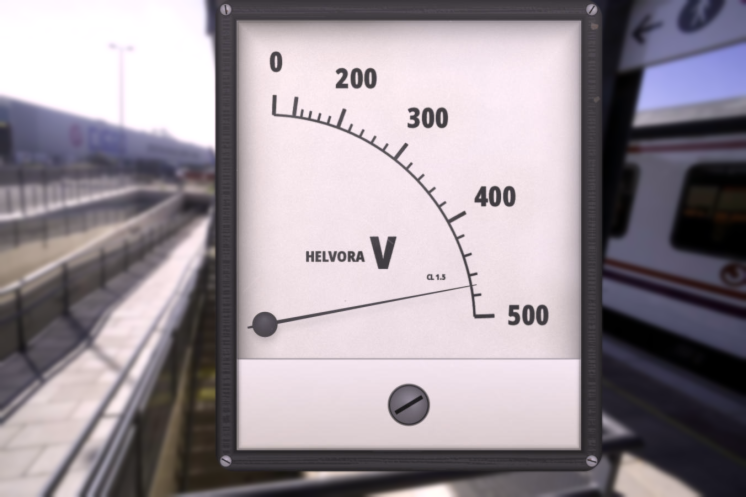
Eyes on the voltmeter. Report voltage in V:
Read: 470 V
